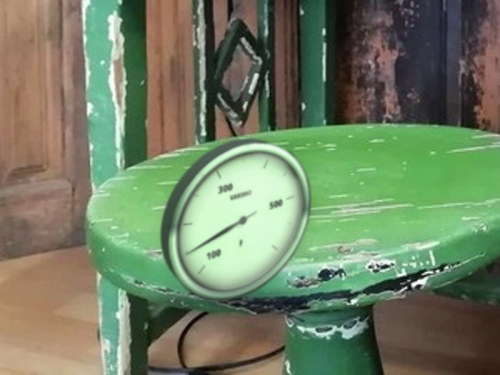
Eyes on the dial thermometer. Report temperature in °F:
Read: 150 °F
